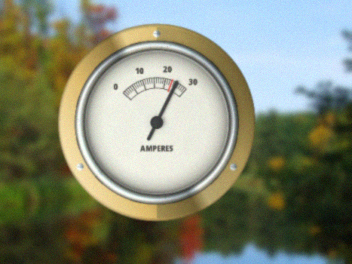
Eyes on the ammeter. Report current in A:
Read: 25 A
